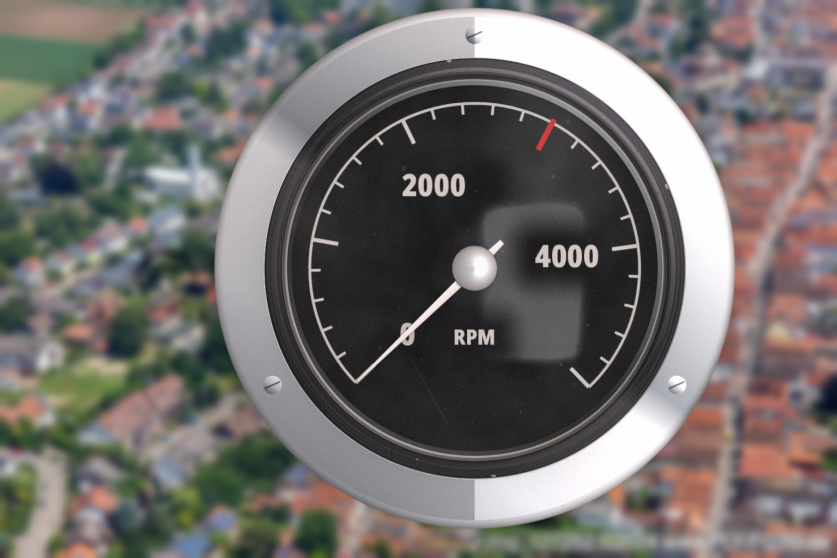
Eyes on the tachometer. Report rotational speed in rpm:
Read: 0 rpm
